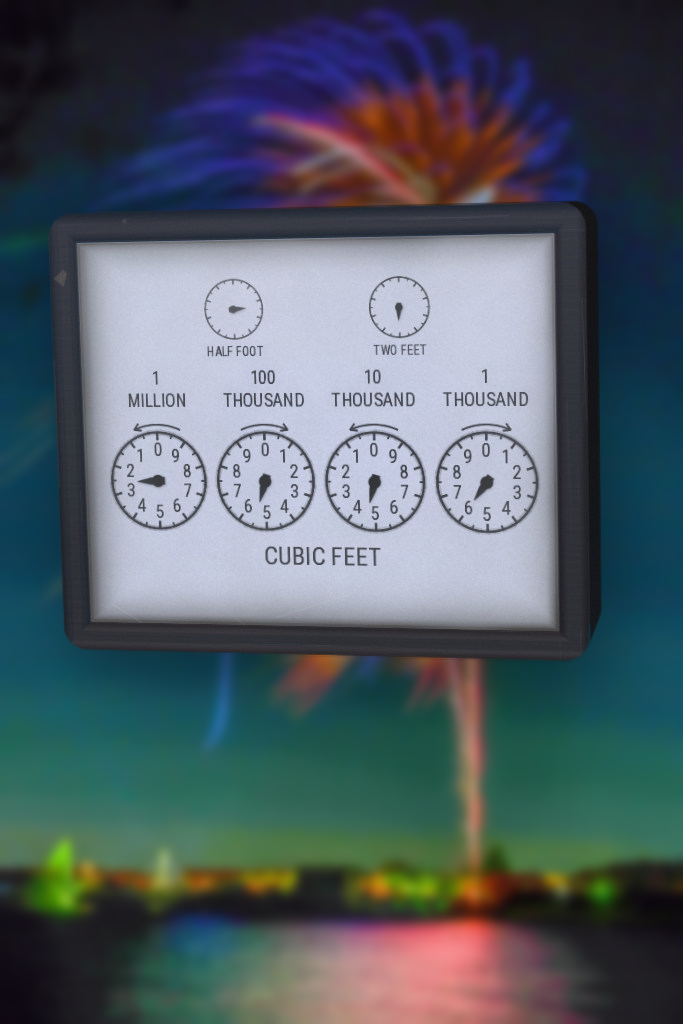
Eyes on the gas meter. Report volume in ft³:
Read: 254600 ft³
